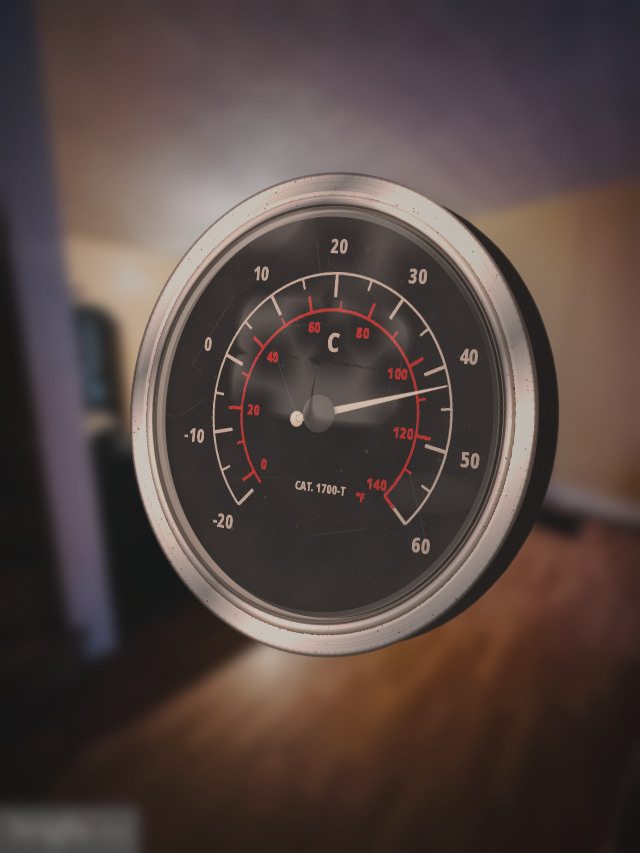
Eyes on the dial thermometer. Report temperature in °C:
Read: 42.5 °C
